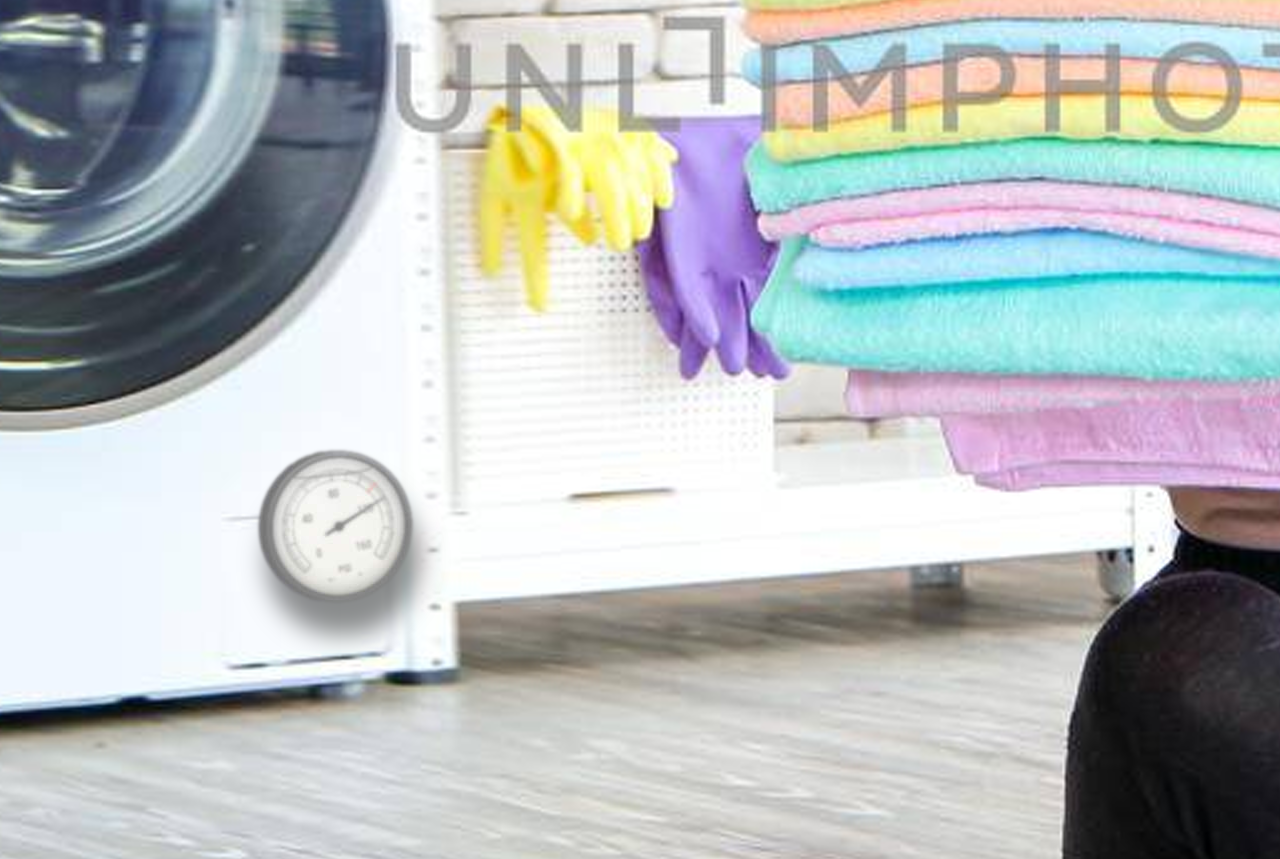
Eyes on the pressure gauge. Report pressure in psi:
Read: 120 psi
